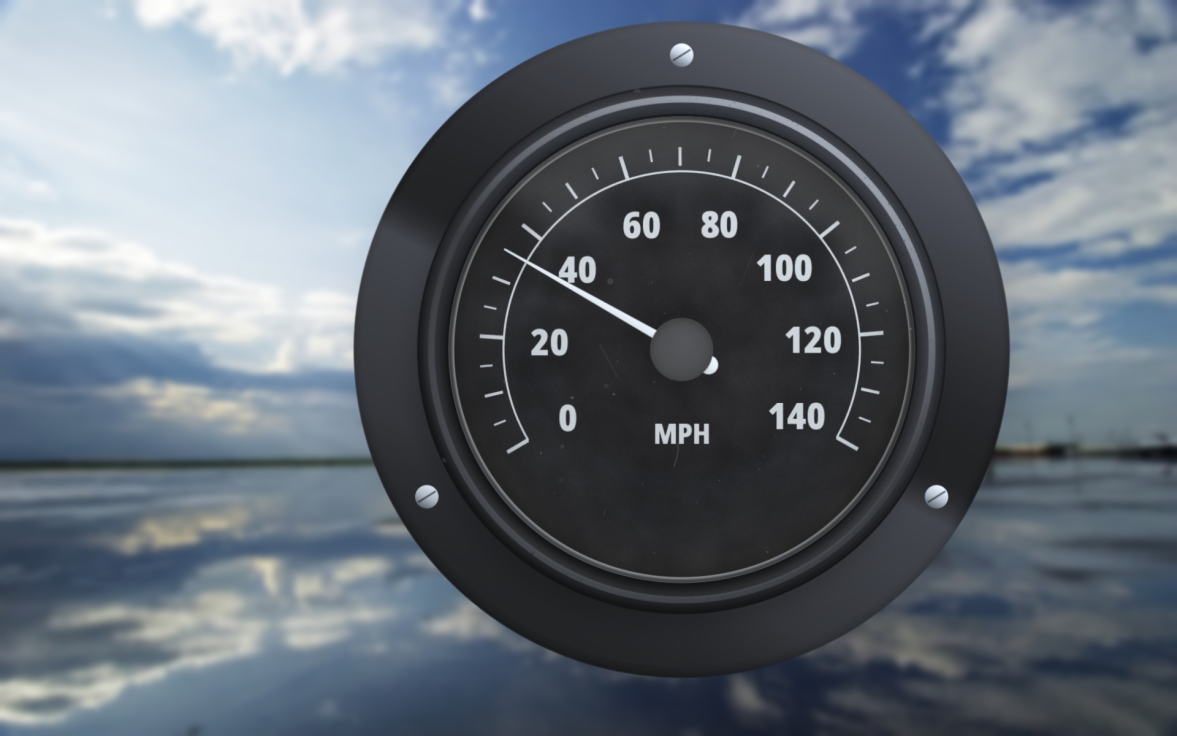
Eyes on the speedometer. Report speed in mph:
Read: 35 mph
